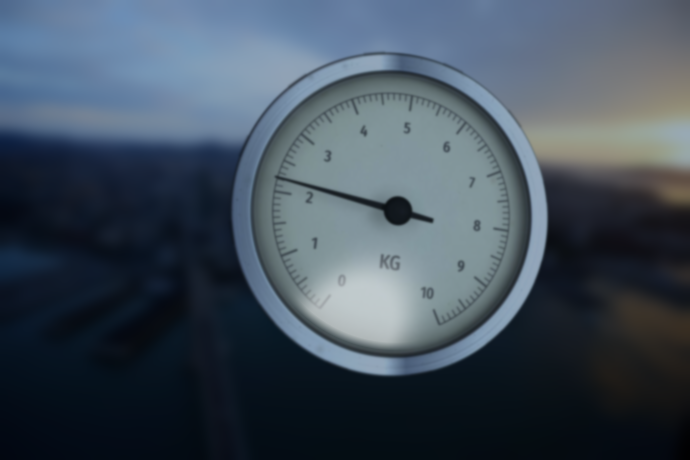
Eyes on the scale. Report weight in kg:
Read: 2.2 kg
